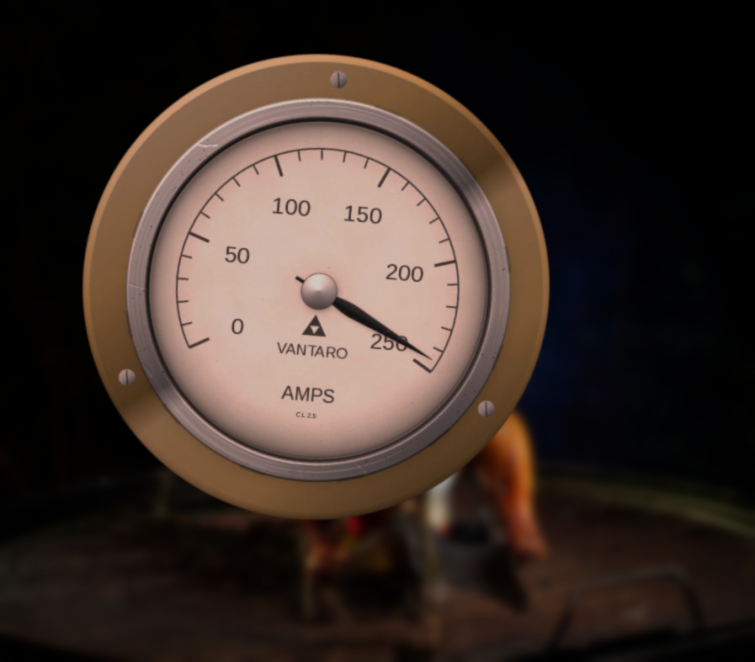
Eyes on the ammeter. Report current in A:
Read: 245 A
